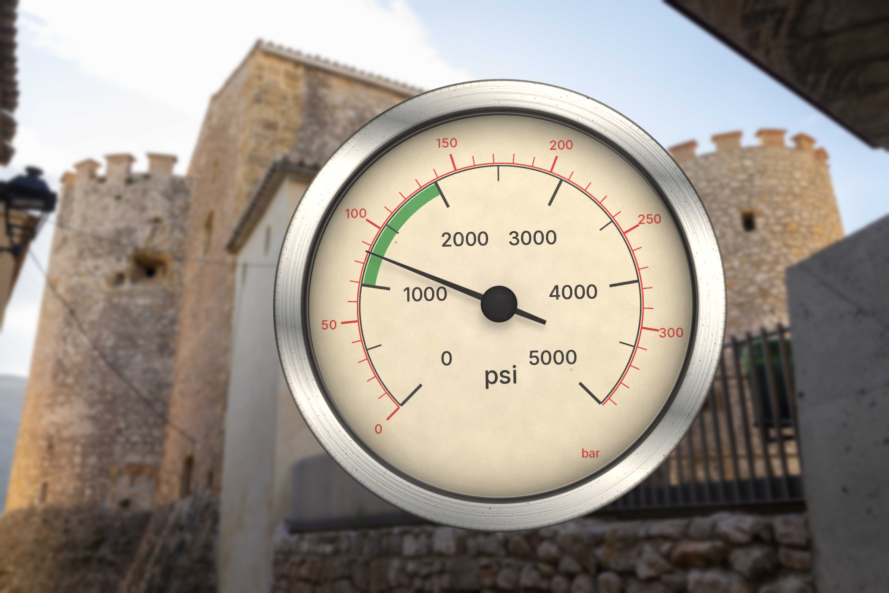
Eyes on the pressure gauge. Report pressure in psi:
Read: 1250 psi
